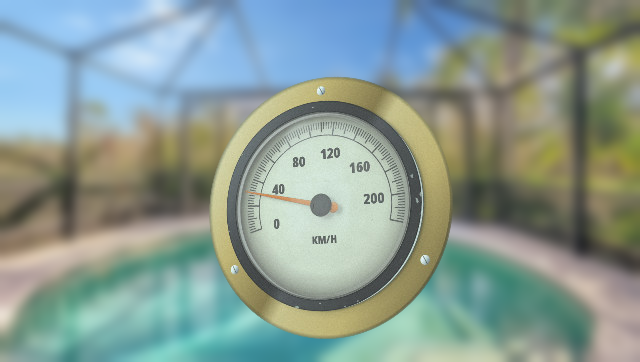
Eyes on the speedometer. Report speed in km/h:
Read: 30 km/h
